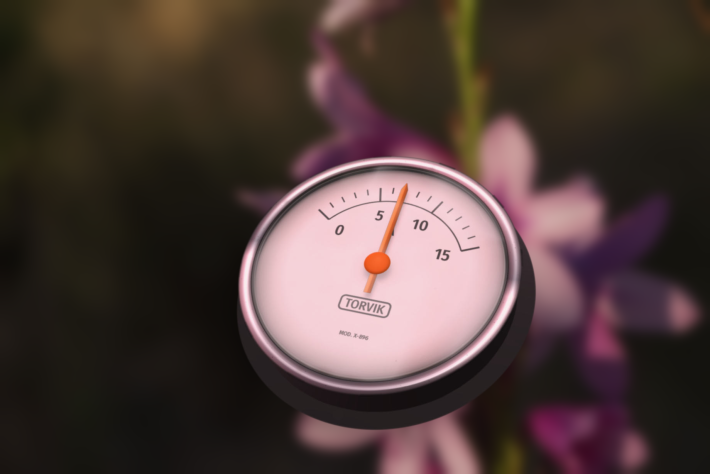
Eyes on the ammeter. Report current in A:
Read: 7 A
